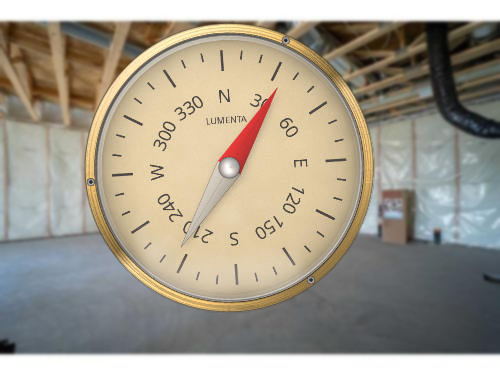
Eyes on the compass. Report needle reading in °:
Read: 35 °
